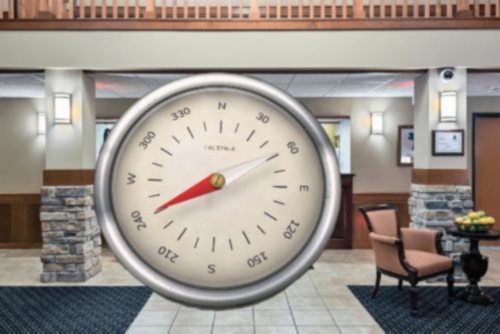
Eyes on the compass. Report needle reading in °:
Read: 240 °
